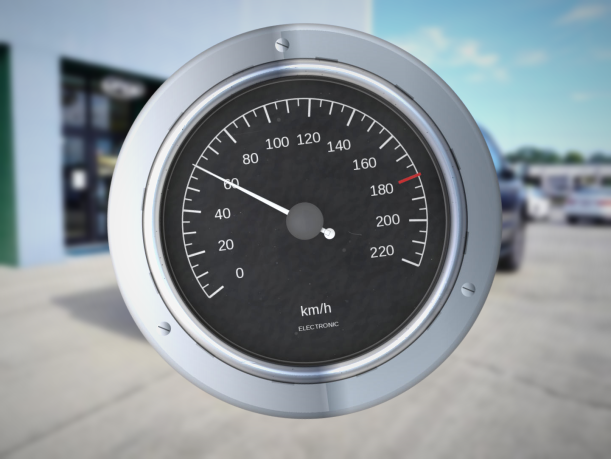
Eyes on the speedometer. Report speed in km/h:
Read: 60 km/h
